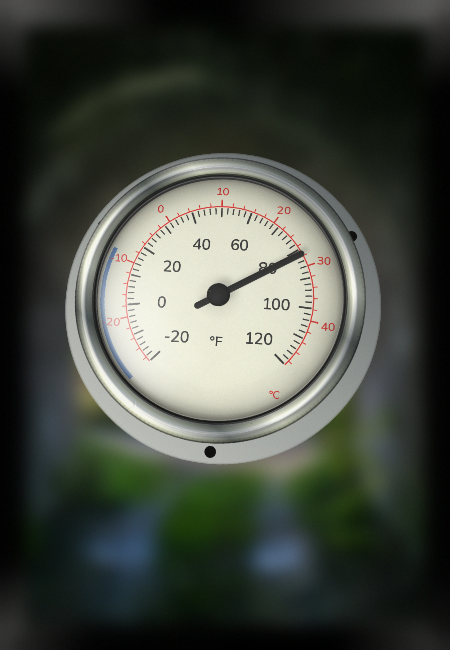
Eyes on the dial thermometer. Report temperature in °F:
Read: 82 °F
